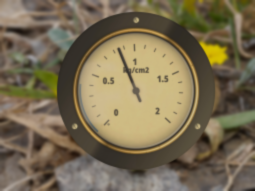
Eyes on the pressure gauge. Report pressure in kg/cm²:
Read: 0.85 kg/cm²
